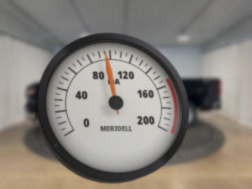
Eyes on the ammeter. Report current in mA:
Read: 95 mA
